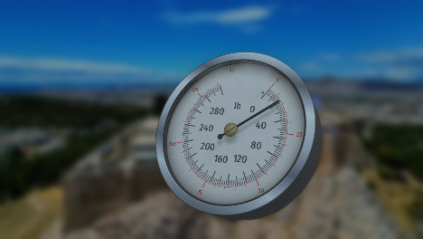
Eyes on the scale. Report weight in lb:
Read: 20 lb
